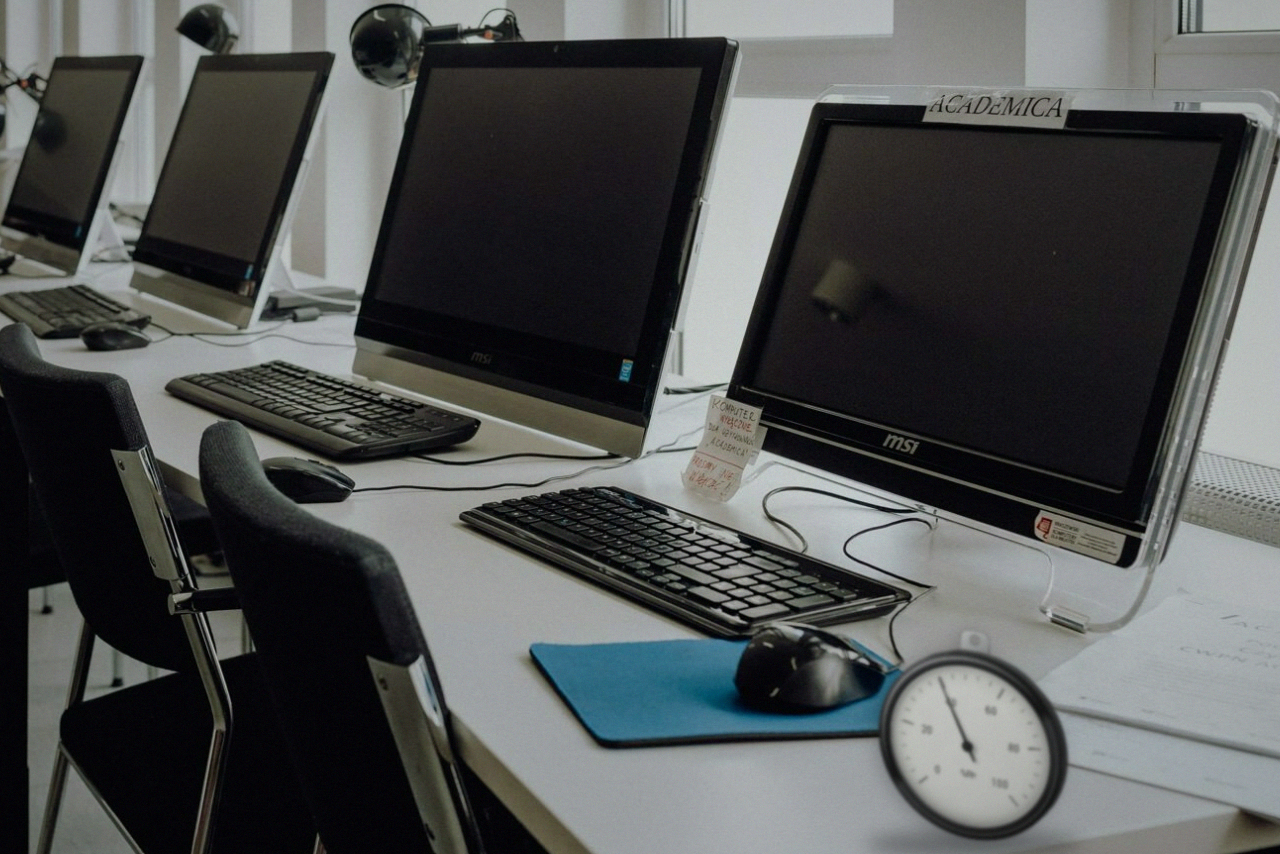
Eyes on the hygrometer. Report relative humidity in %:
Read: 40 %
